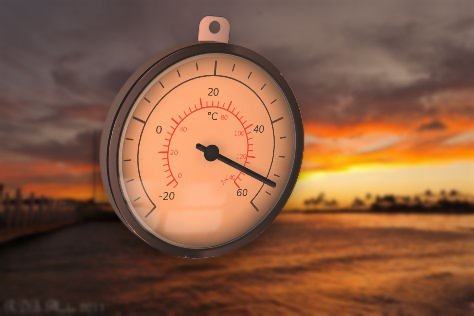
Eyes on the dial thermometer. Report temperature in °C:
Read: 54 °C
